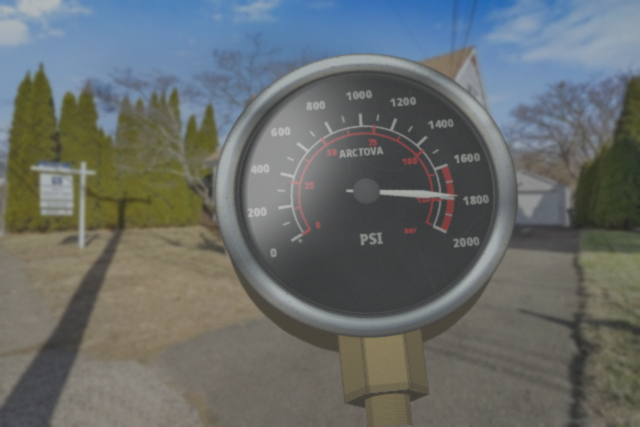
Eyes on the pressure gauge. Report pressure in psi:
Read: 1800 psi
